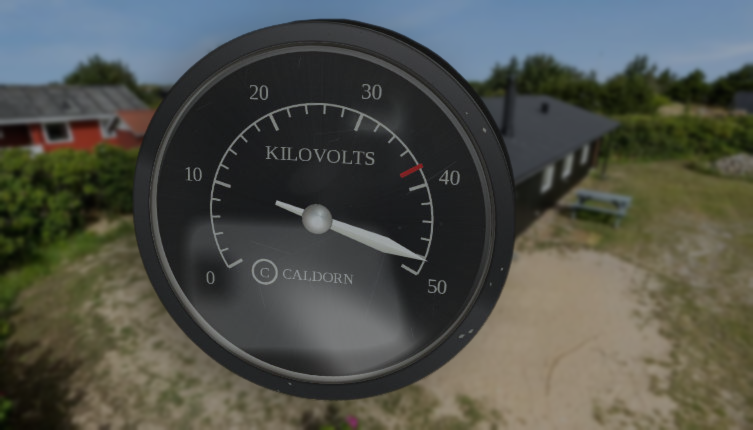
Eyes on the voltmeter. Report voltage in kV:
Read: 48 kV
